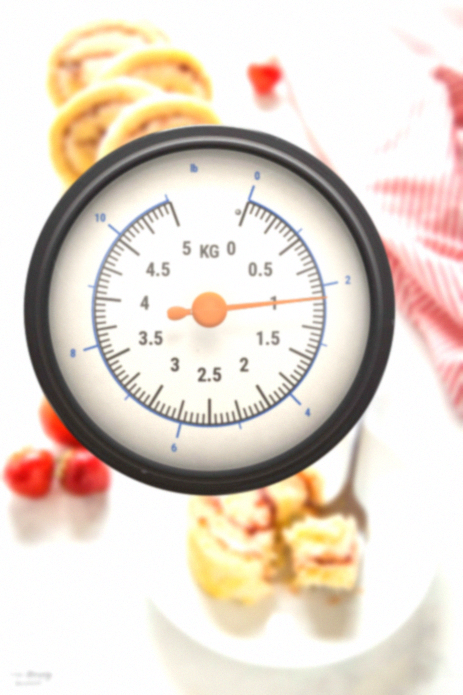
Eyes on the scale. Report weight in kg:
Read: 1 kg
